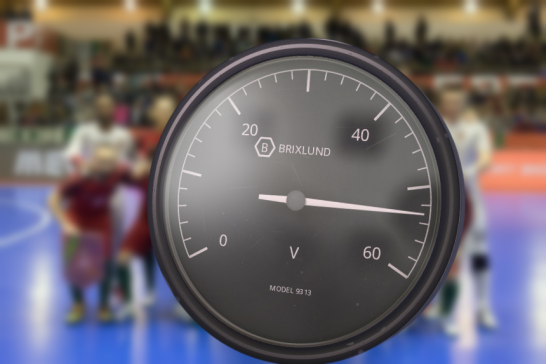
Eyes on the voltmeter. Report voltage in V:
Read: 53 V
